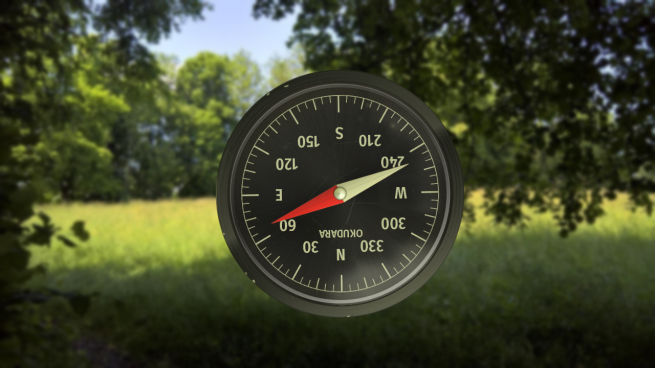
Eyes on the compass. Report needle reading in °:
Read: 67.5 °
